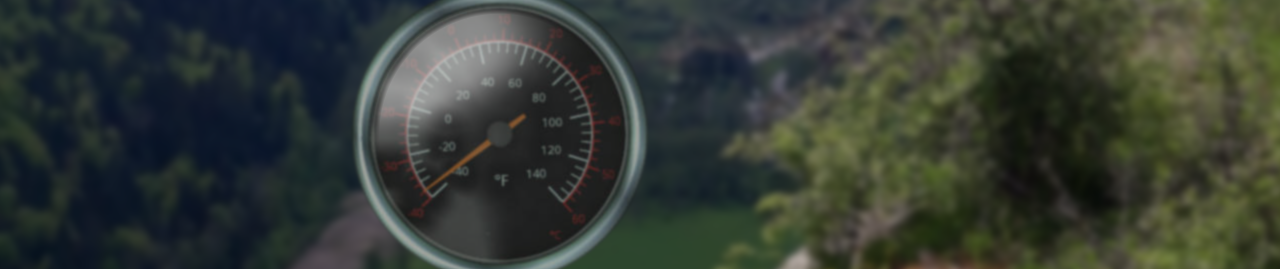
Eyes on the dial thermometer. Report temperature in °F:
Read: -36 °F
